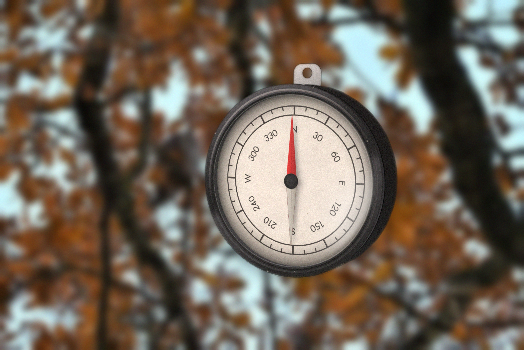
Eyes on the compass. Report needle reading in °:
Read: 0 °
